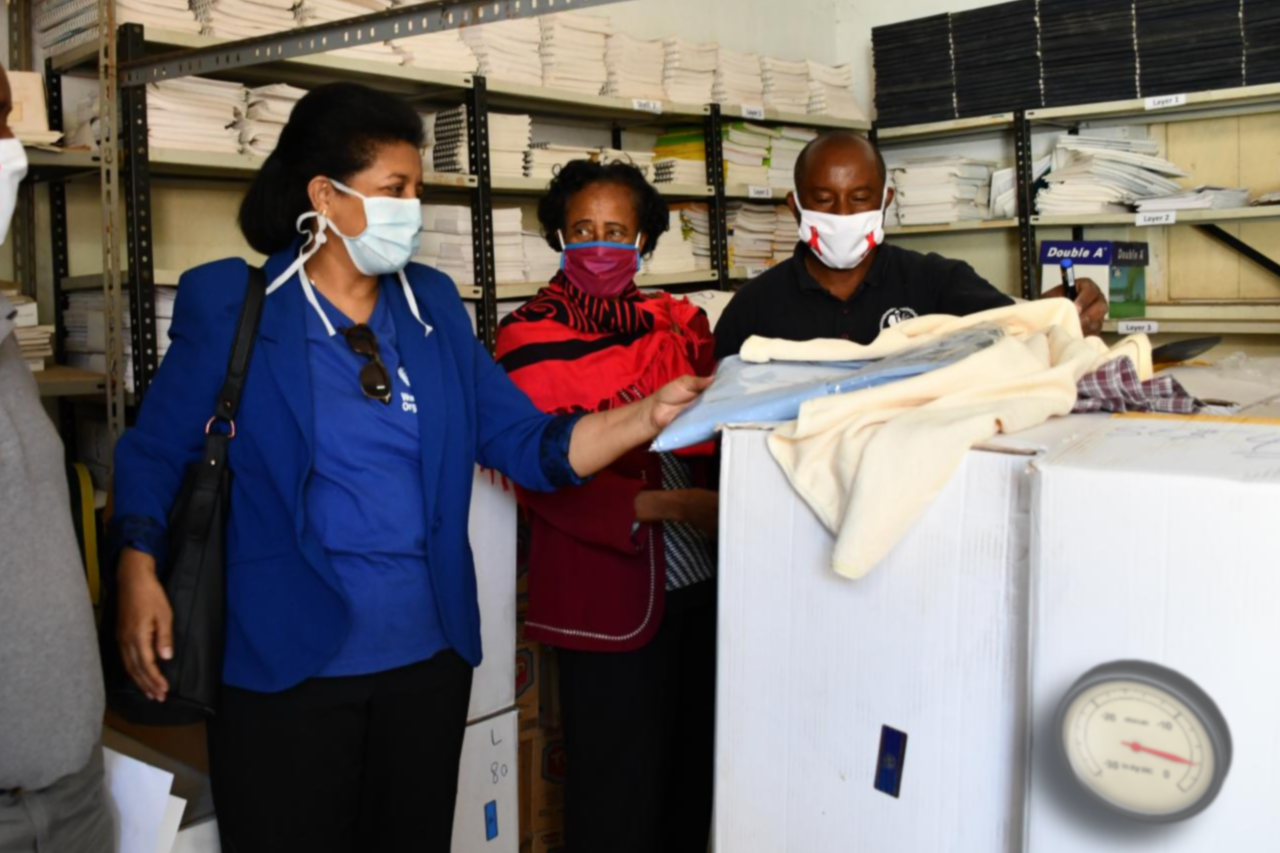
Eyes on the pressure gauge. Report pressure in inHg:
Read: -4 inHg
